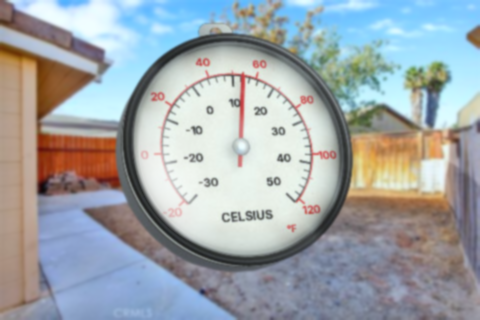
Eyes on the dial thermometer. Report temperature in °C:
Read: 12 °C
